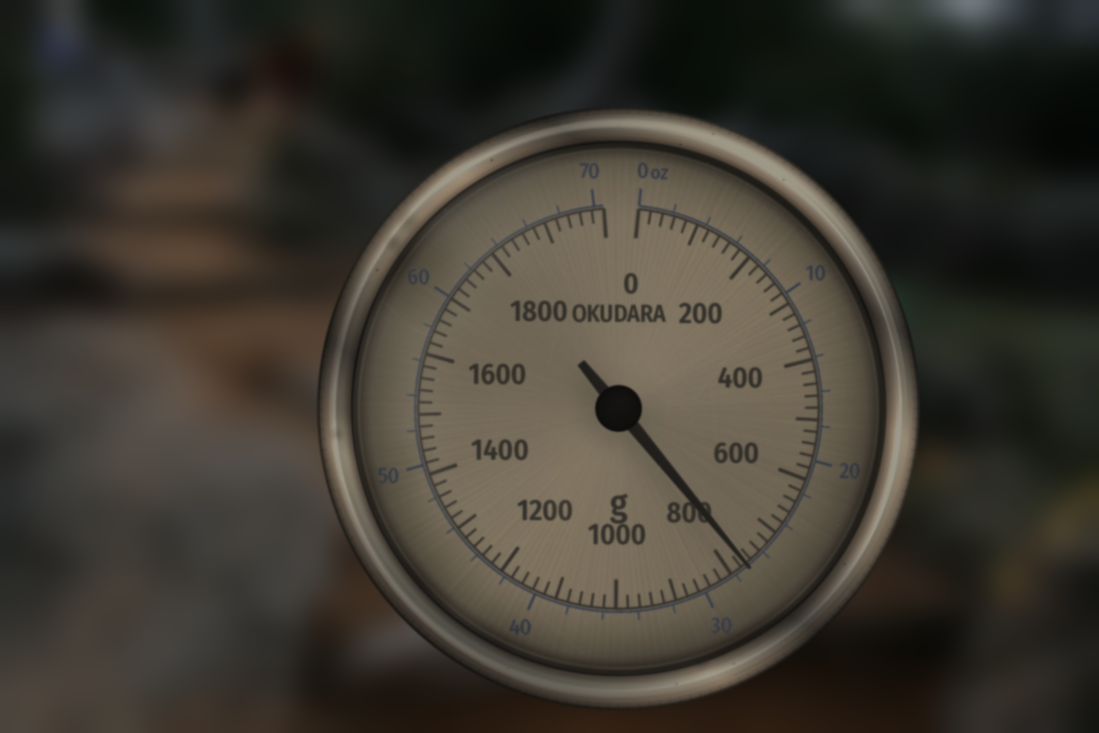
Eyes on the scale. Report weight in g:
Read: 770 g
